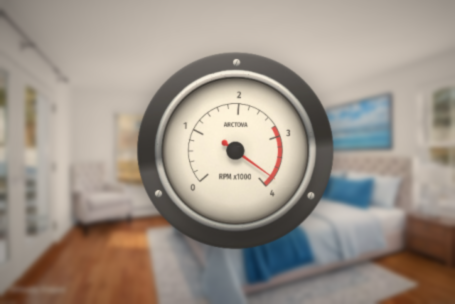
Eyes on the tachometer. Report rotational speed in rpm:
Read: 3800 rpm
